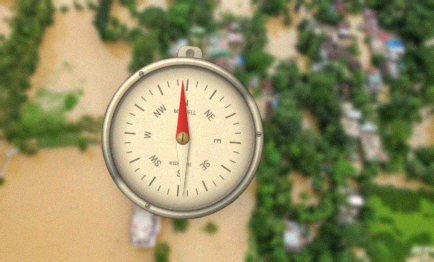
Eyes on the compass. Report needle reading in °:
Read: 355 °
